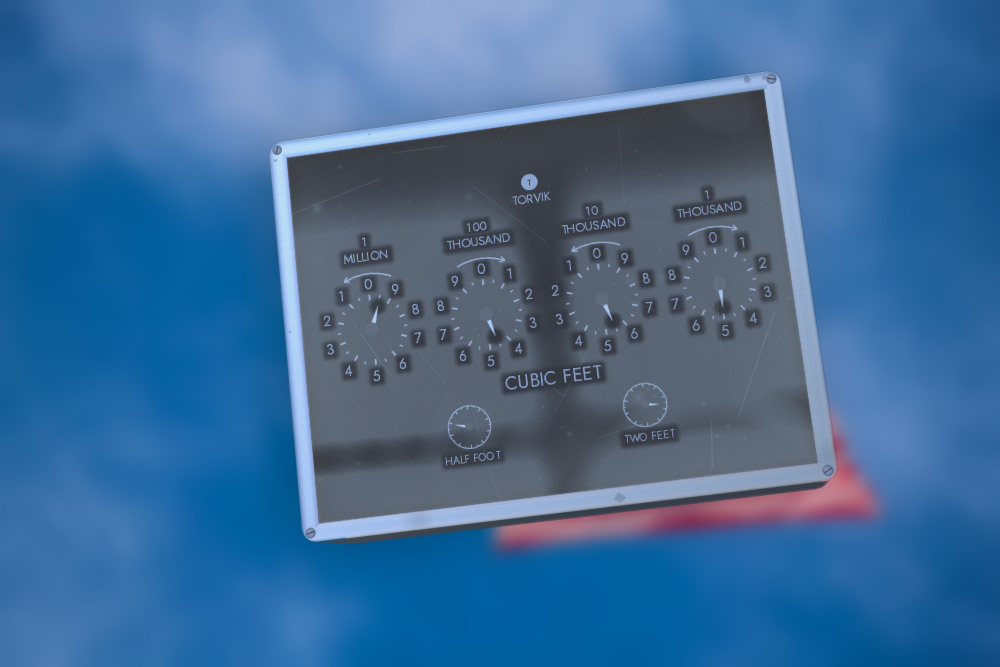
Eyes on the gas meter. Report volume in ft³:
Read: 945500 ft³
